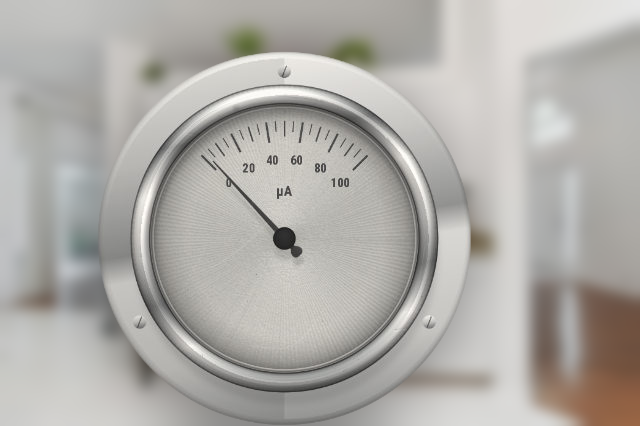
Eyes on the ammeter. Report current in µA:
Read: 2.5 µA
